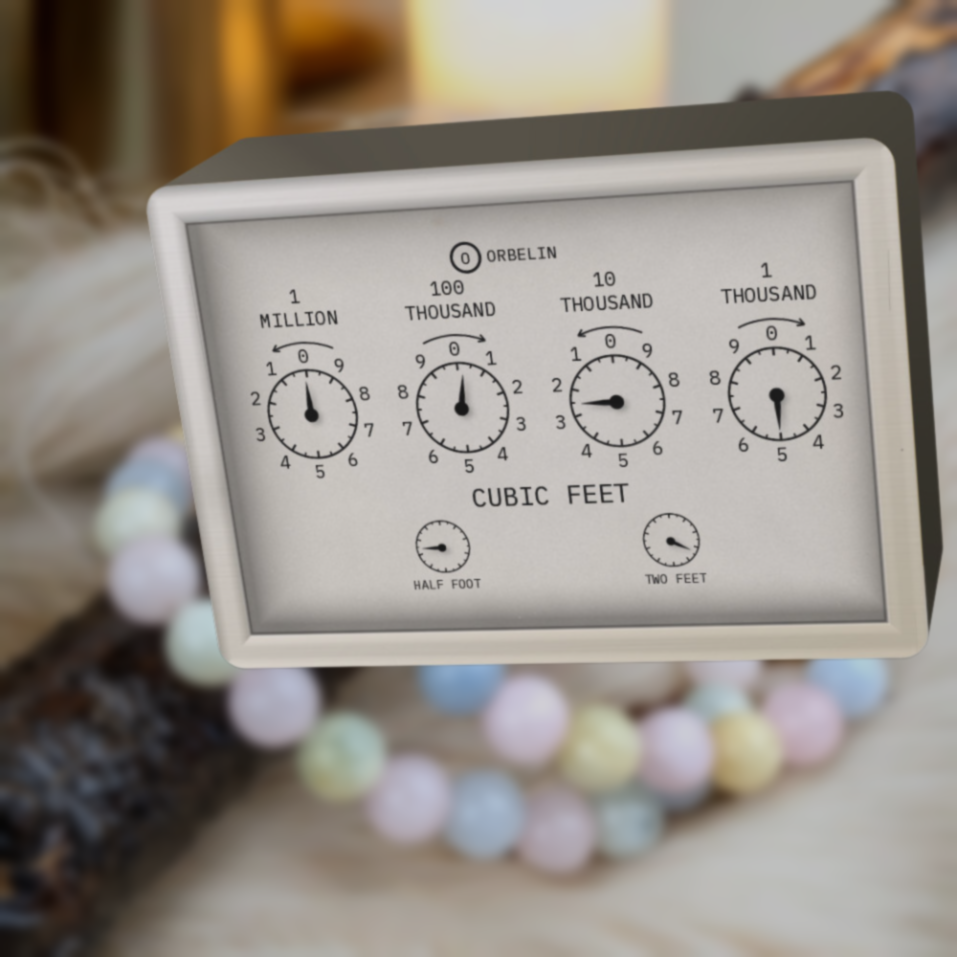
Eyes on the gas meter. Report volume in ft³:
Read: 2500 ft³
